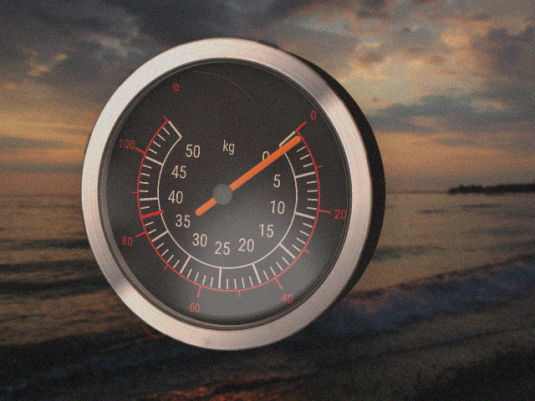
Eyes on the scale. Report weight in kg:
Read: 1 kg
